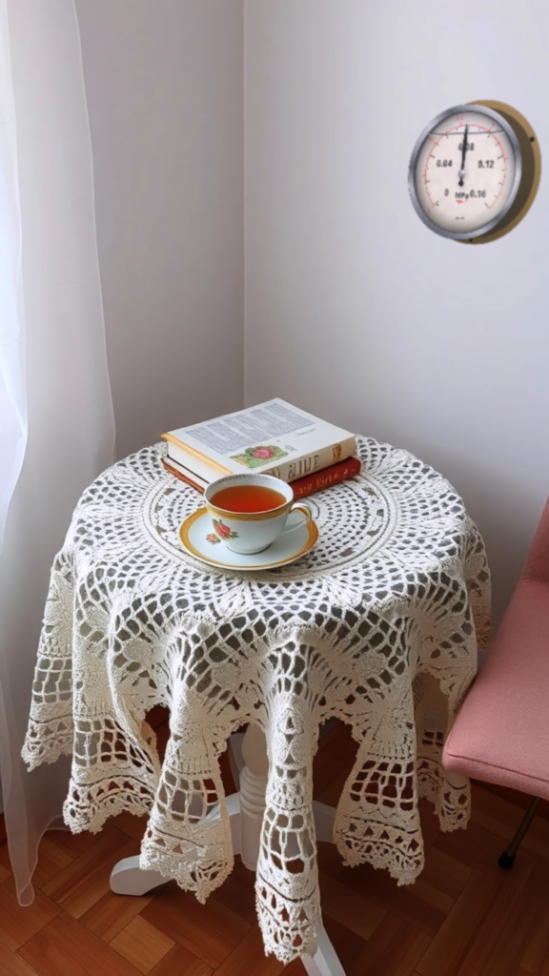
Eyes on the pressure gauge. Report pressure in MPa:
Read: 0.08 MPa
